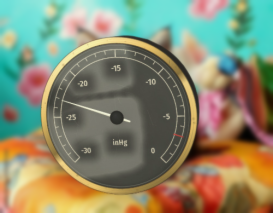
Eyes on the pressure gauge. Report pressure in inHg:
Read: -23 inHg
